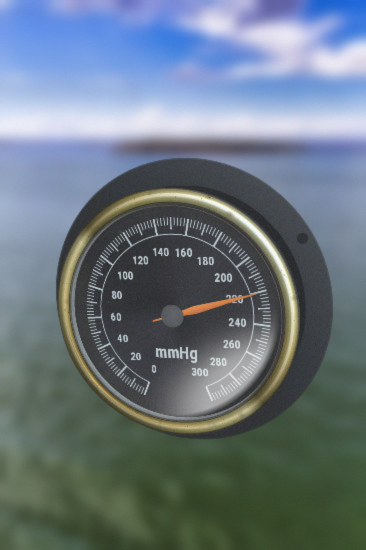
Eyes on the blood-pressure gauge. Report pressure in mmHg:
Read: 220 mmHg
